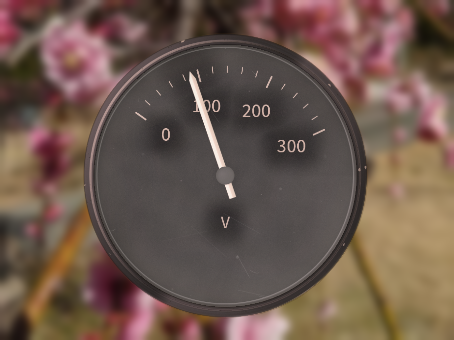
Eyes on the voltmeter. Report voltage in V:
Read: 90 V
